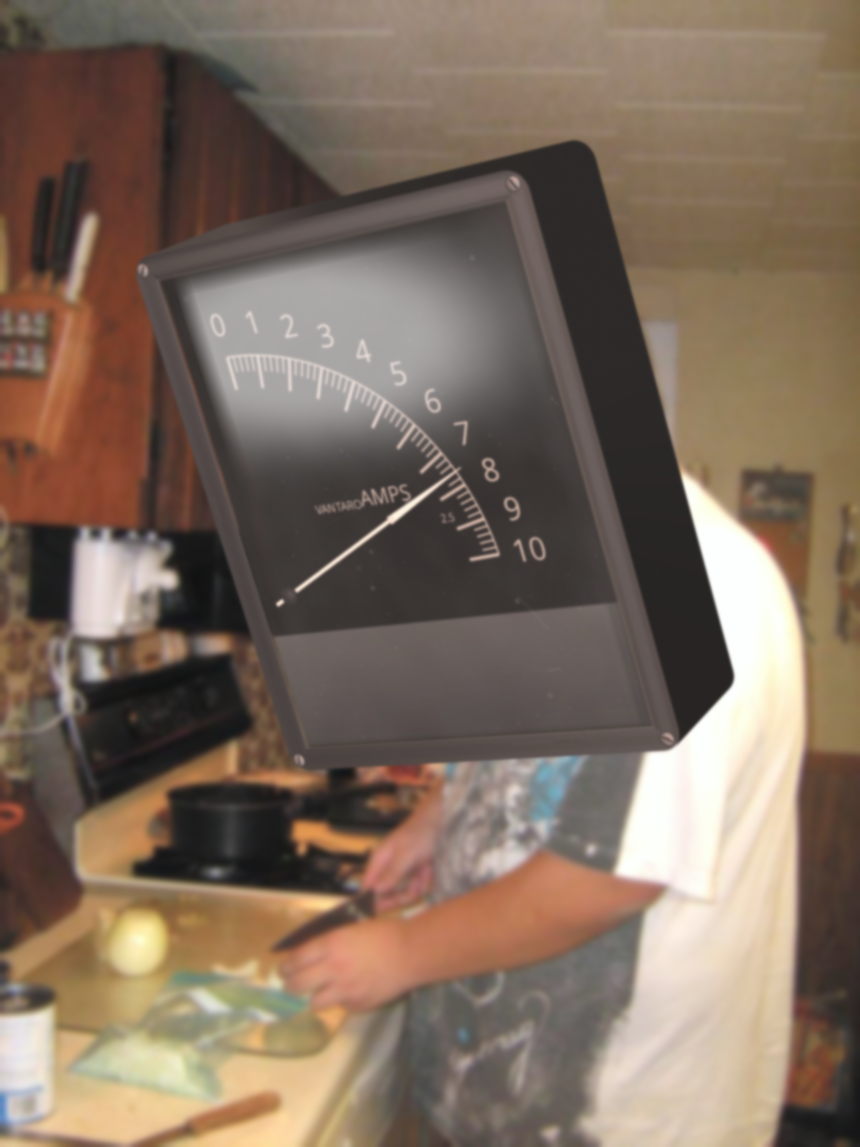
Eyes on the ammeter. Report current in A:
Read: 7.6 A
